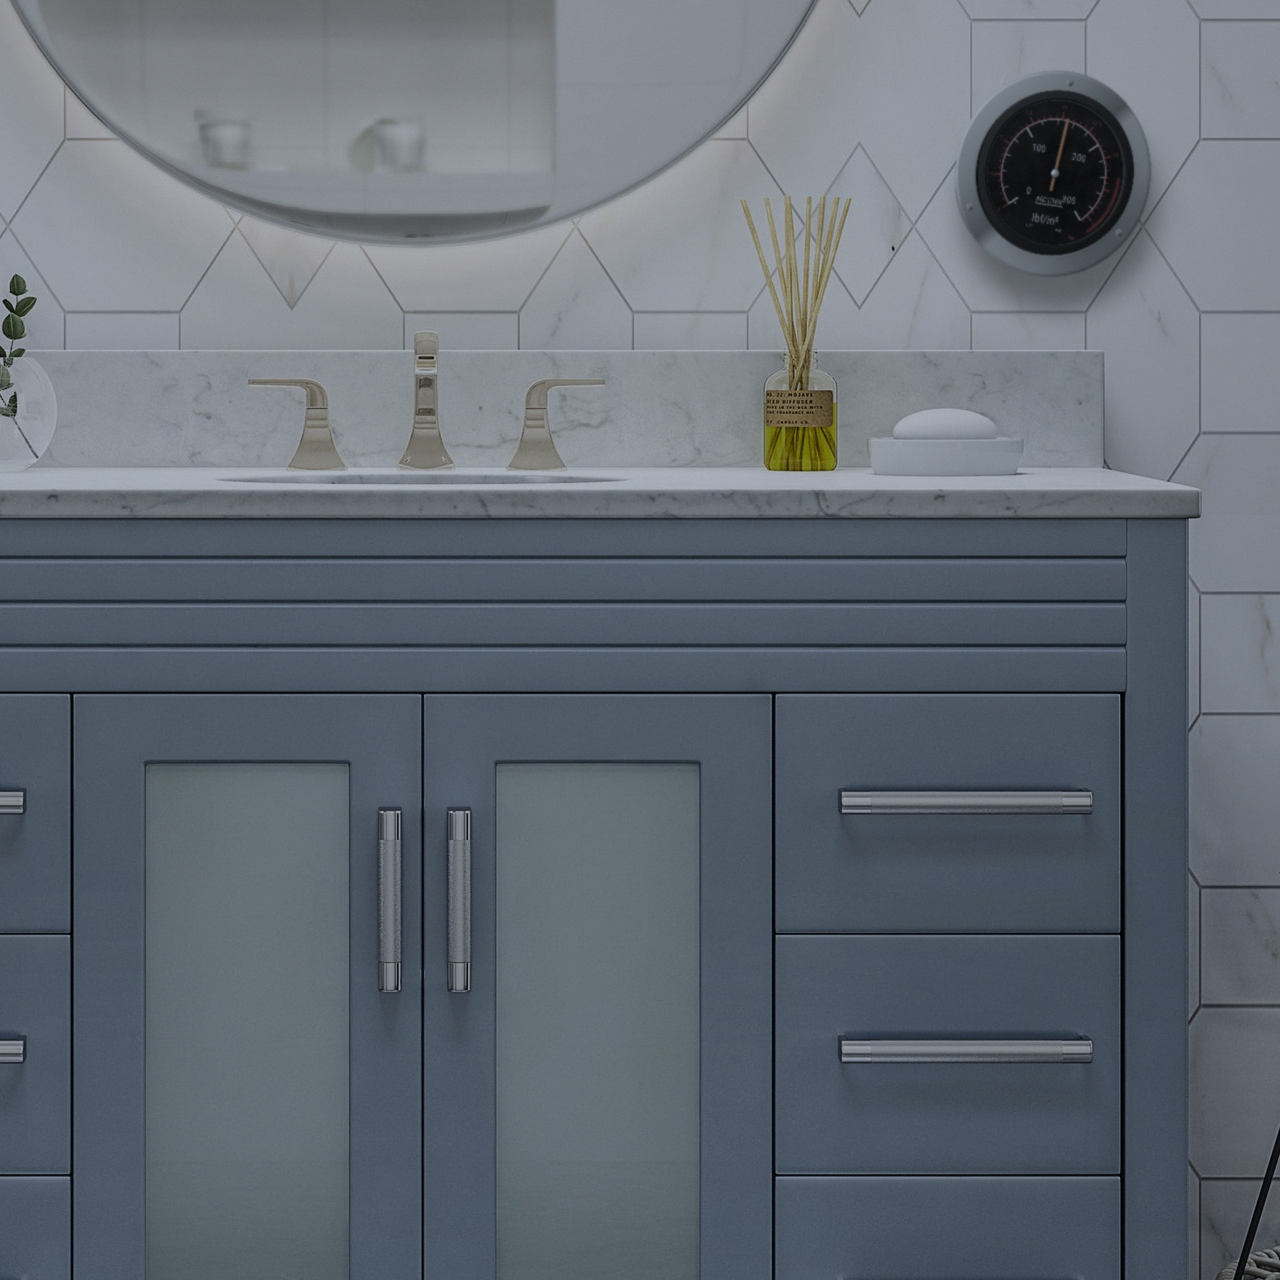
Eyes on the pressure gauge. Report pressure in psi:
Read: 150 psi
